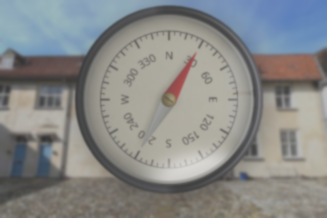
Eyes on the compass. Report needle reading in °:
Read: 30 °
